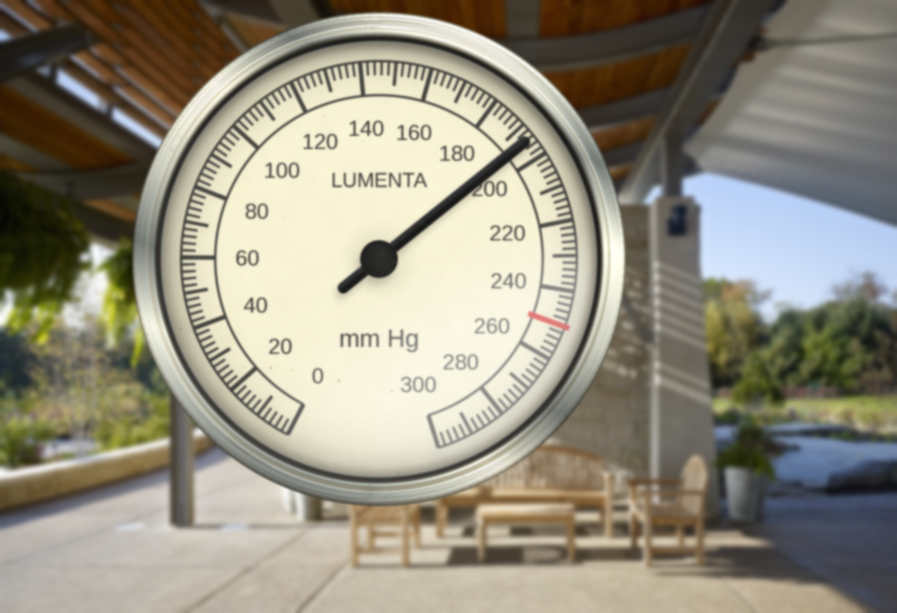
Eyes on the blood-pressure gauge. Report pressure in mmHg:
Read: 194 mmHg
